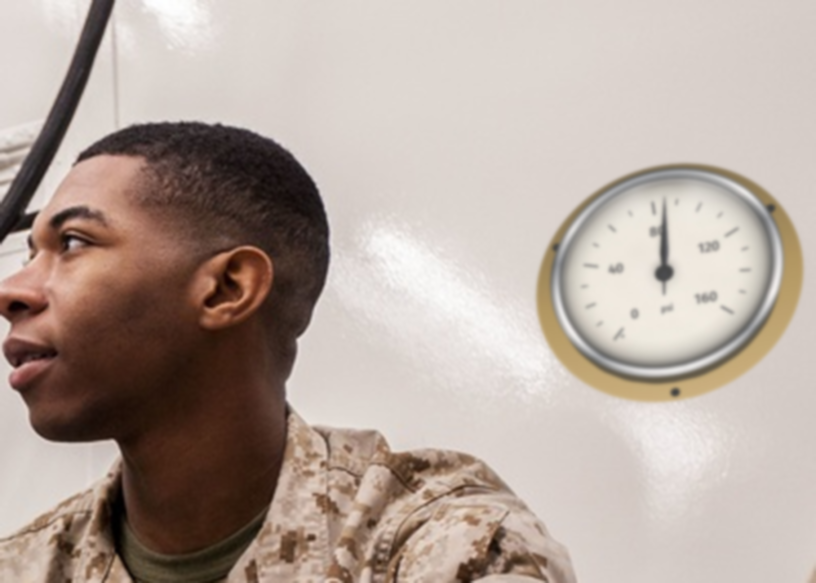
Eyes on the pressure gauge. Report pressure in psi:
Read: 85 psi
